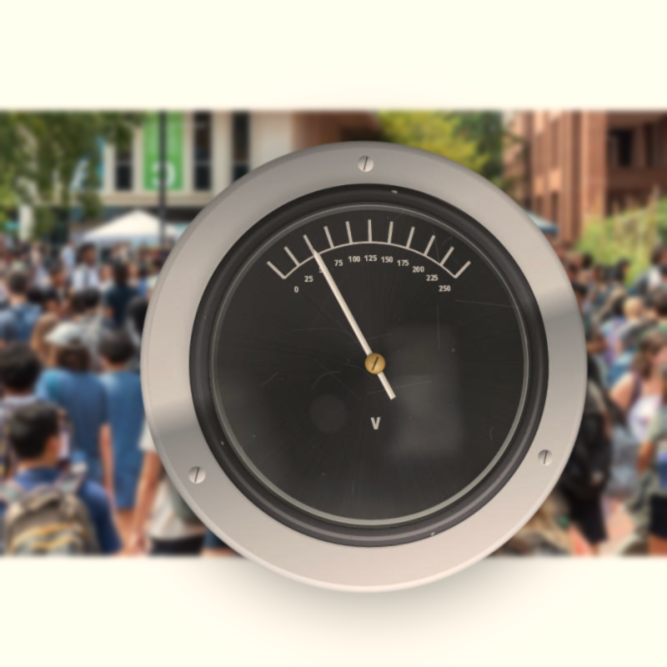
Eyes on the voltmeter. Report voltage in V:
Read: 50 V
